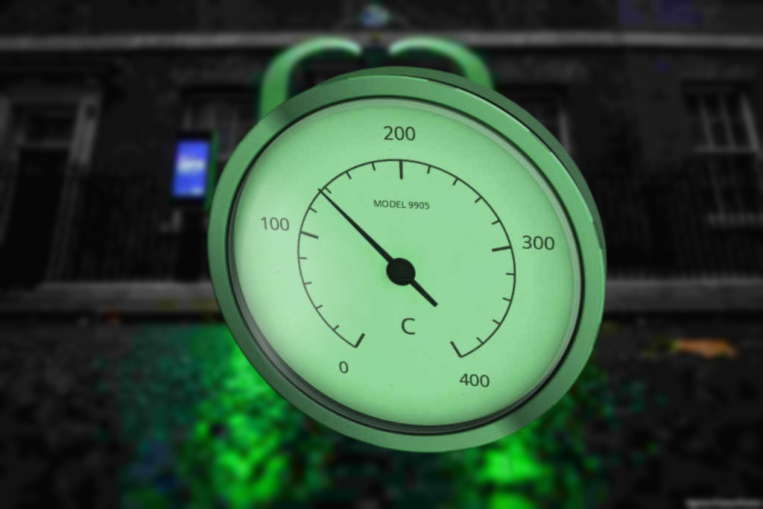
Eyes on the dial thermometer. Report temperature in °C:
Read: 140 °C
